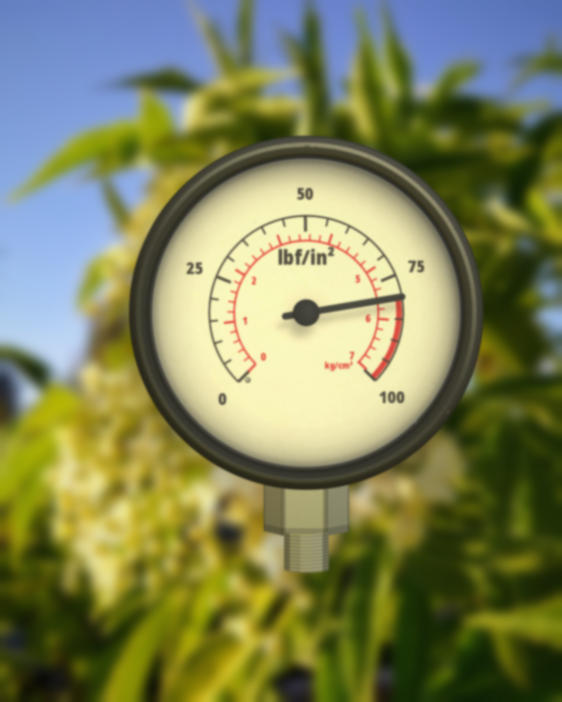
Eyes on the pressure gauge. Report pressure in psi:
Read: 80 psi
